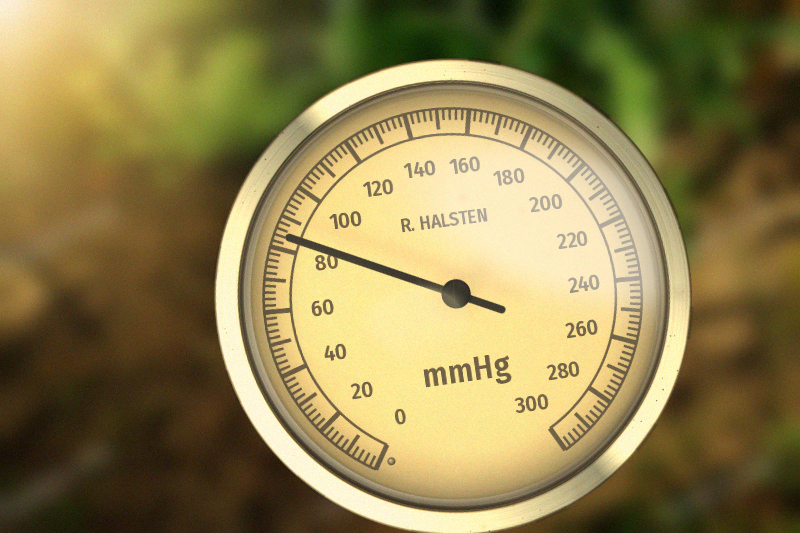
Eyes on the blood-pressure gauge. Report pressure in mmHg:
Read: 84 mmHg
